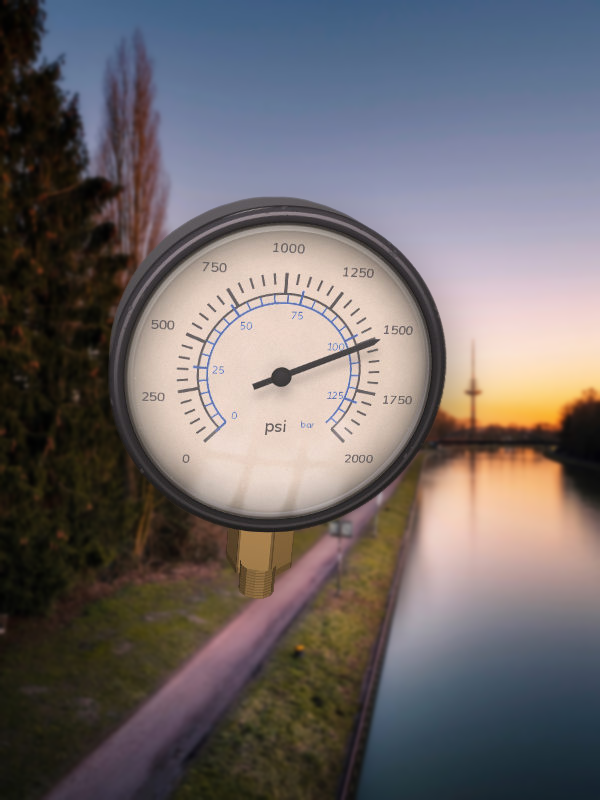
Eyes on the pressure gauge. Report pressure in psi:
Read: 1500 psi
